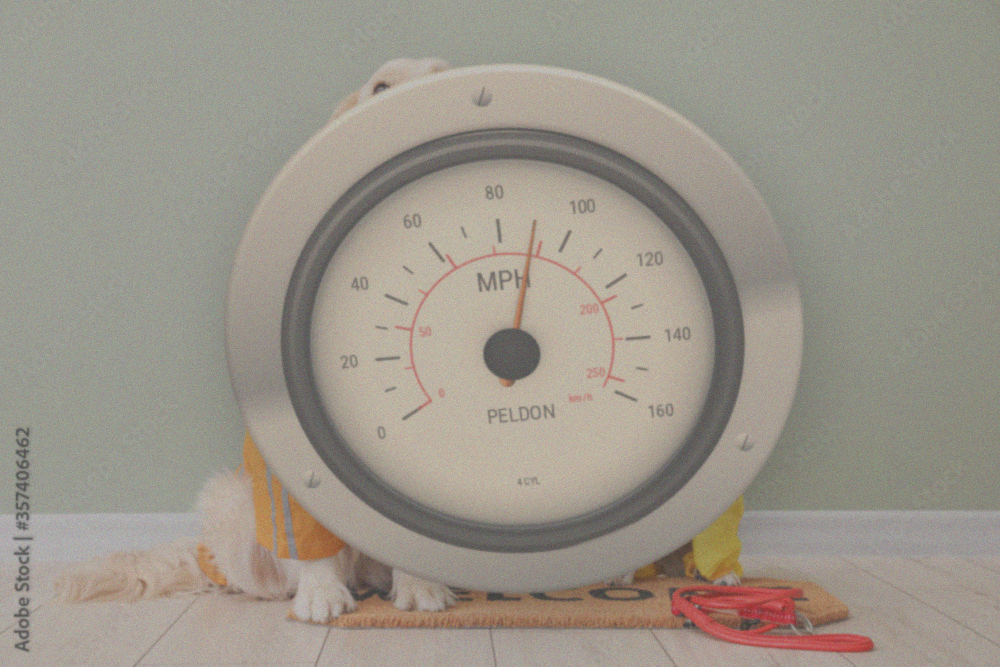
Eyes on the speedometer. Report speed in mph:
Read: 90 mph
